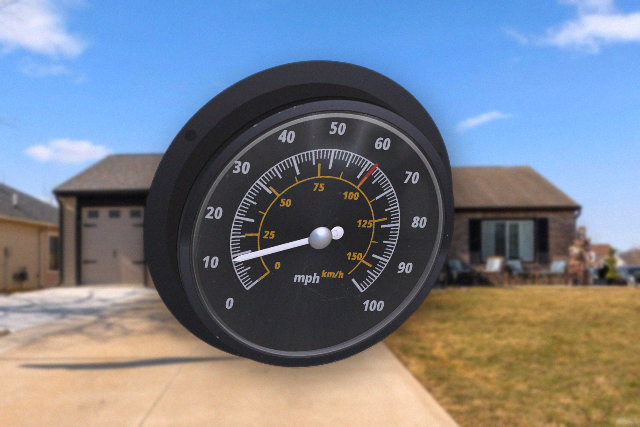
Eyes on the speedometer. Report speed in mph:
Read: 10 mph
